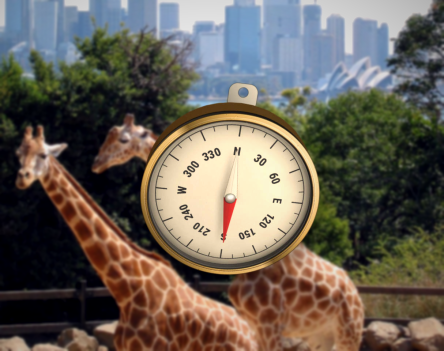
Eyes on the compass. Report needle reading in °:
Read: 180 °
